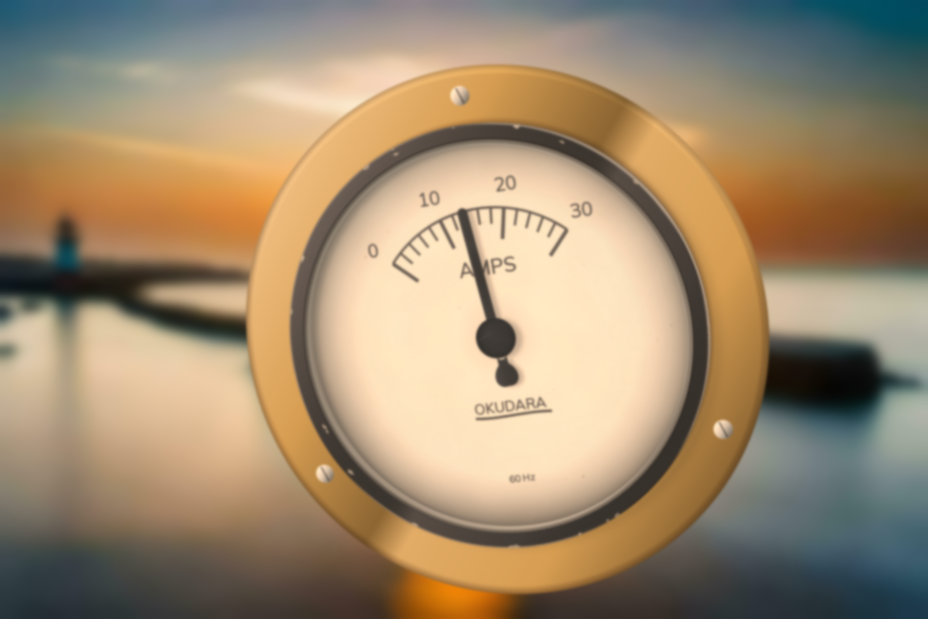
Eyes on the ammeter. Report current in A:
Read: 14 A
